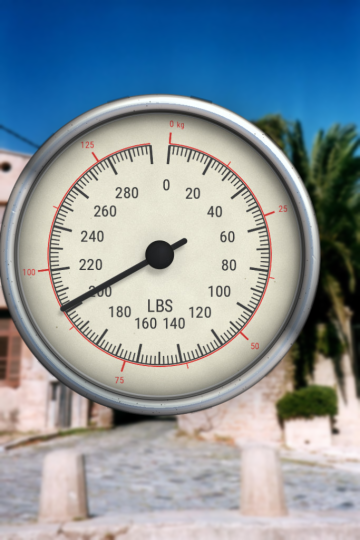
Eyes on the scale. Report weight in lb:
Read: 202 lb
